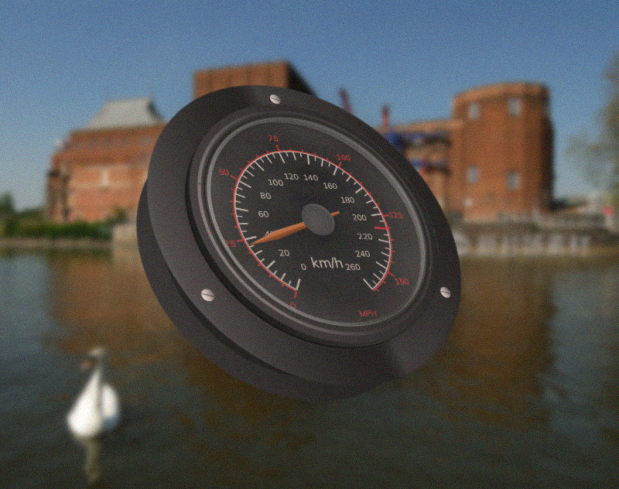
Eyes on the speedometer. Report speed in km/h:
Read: 35 km/h
